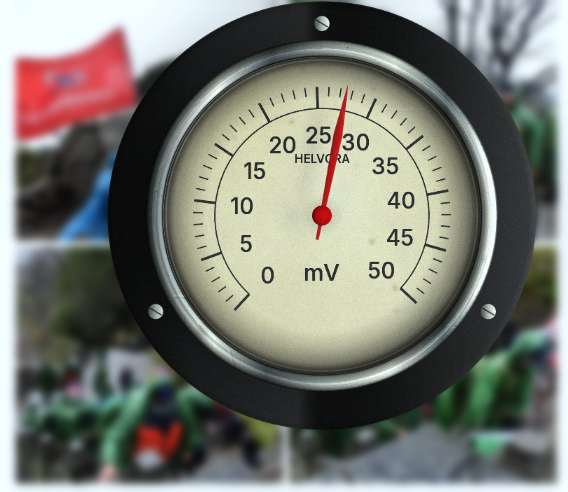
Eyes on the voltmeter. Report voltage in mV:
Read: 27.5 mV
